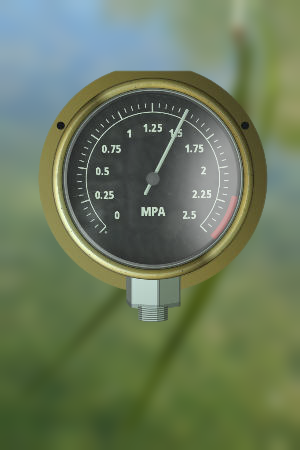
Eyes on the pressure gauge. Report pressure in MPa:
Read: 1.5 MPa
